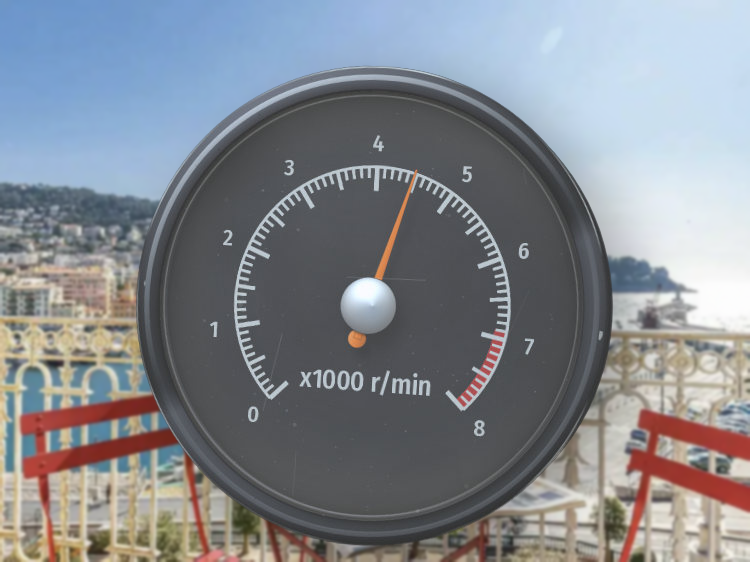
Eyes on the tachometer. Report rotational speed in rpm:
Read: 4500 rpm
